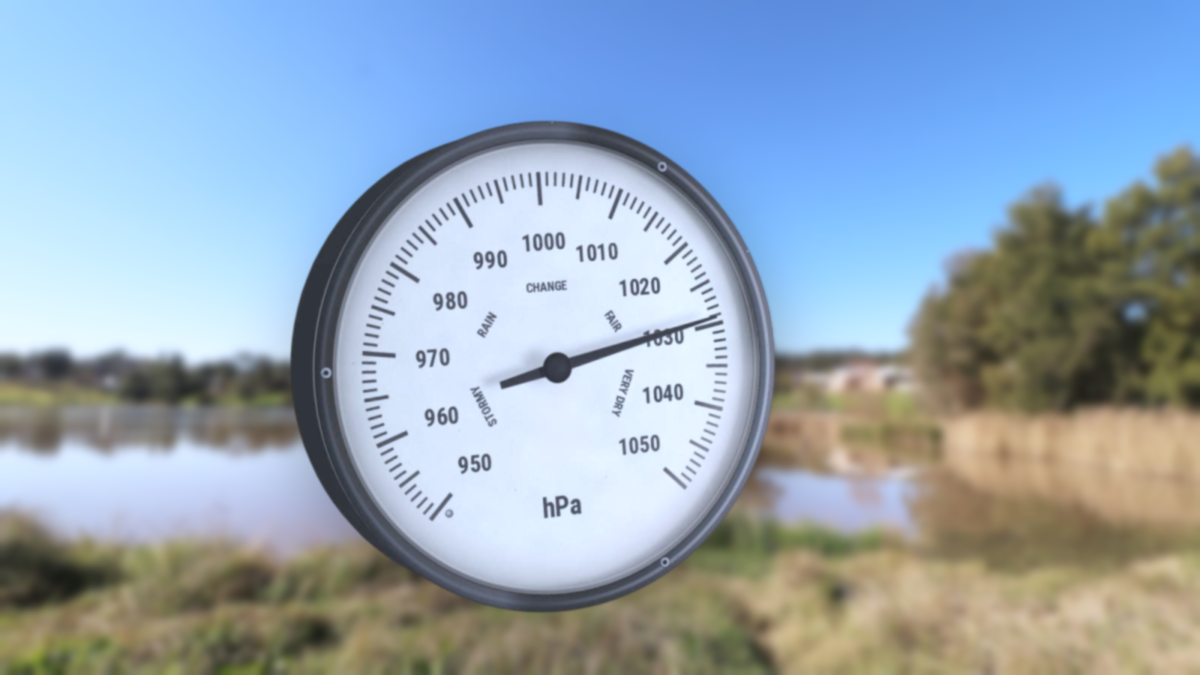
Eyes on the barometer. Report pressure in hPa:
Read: 1029 hPa
